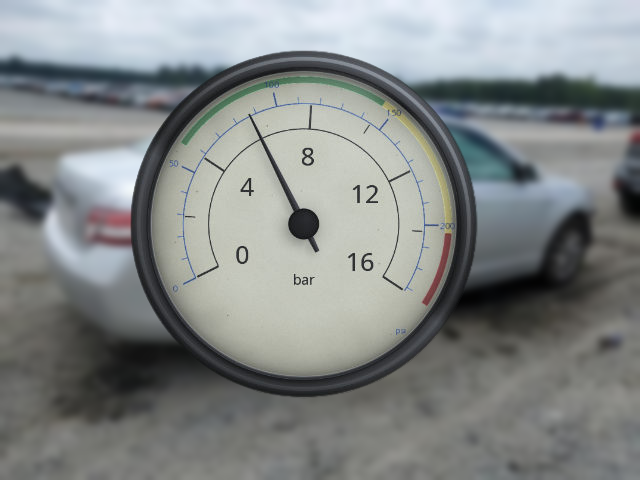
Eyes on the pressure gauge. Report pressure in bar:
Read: 6 bar
